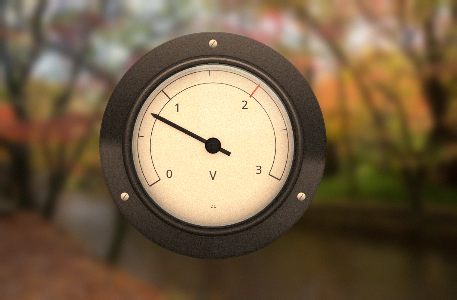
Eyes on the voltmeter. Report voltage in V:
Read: 0.75 V
